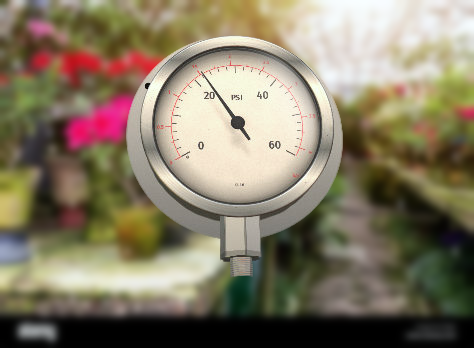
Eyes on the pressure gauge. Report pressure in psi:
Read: 22 psi
